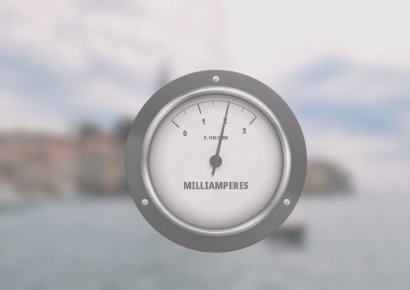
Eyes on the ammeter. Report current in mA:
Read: 2 mA
